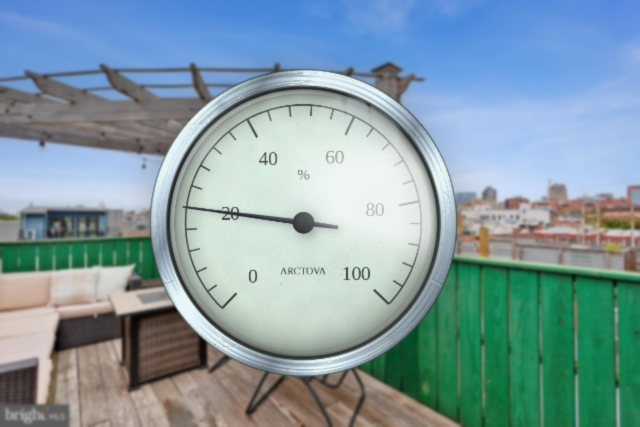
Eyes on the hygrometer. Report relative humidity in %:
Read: 20 %
